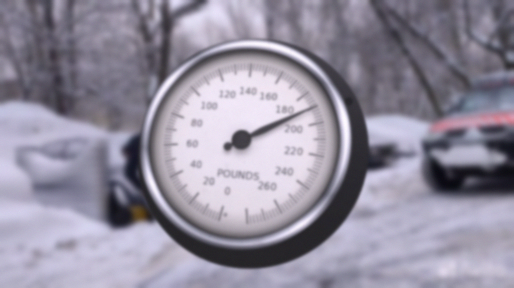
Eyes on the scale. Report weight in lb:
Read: 190 lb
